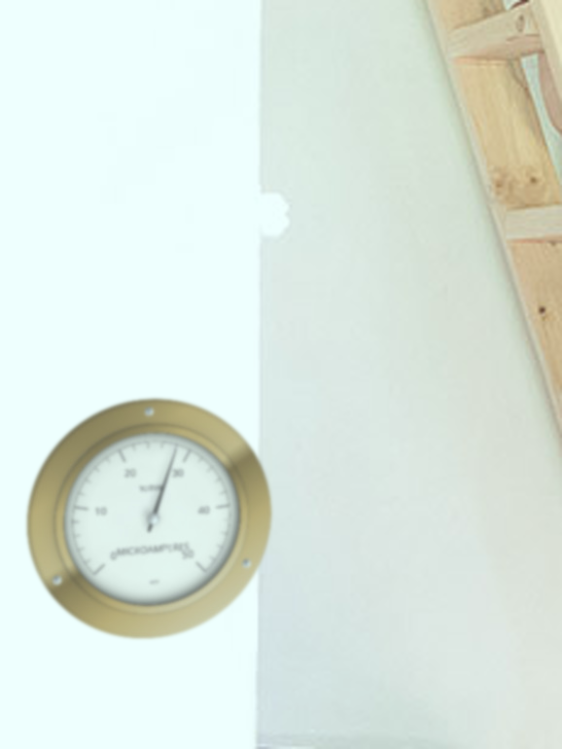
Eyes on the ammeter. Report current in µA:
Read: 28 µA
